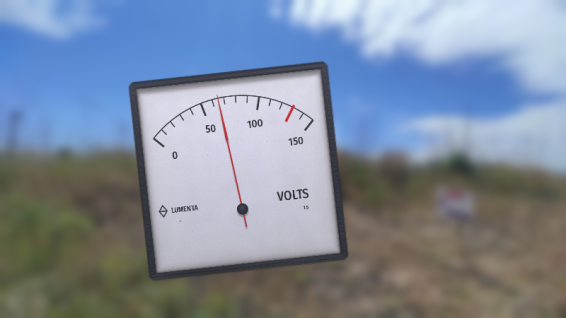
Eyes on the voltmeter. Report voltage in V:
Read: 65 V
